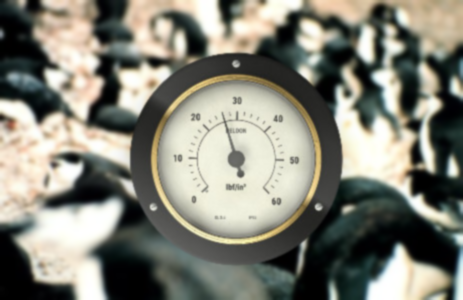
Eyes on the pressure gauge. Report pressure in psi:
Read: 26 psi
